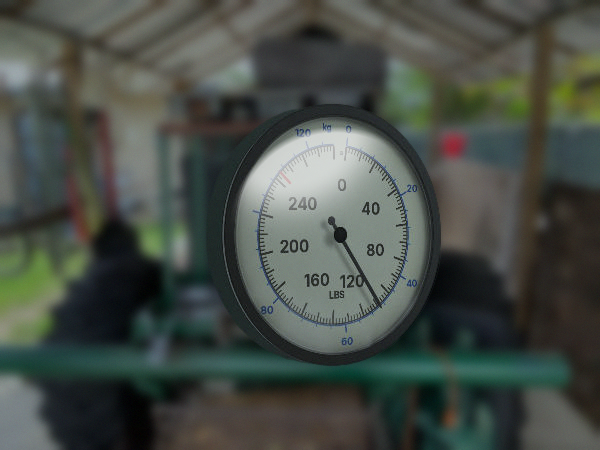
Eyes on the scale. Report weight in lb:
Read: 110 lb
